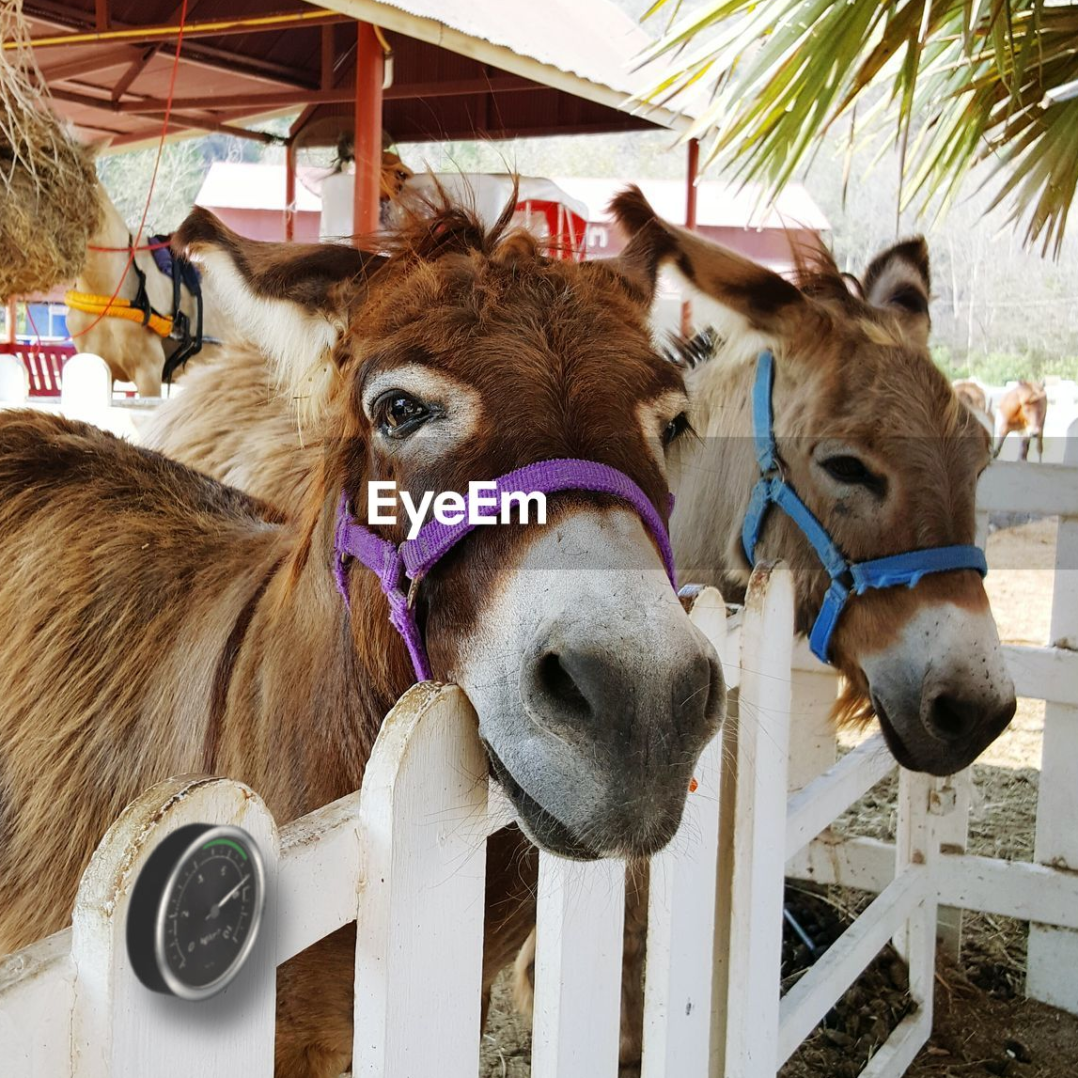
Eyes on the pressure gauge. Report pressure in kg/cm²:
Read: 7.5 kg/cm²
